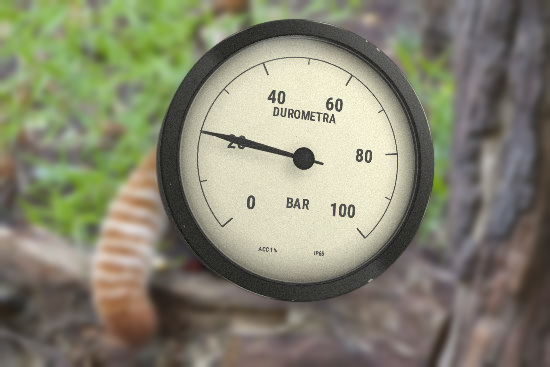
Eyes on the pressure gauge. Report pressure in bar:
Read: 20 bar
